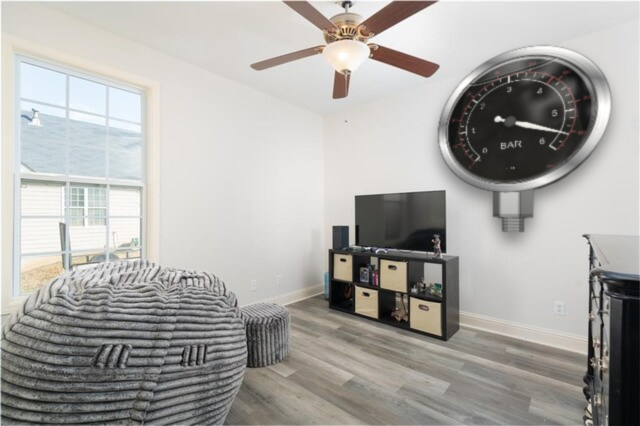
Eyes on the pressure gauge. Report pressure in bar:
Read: 5.6 bar
